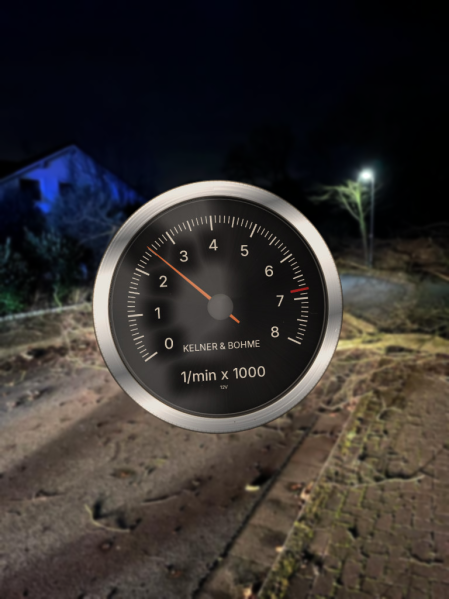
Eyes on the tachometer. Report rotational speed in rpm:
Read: 2500 rpm
